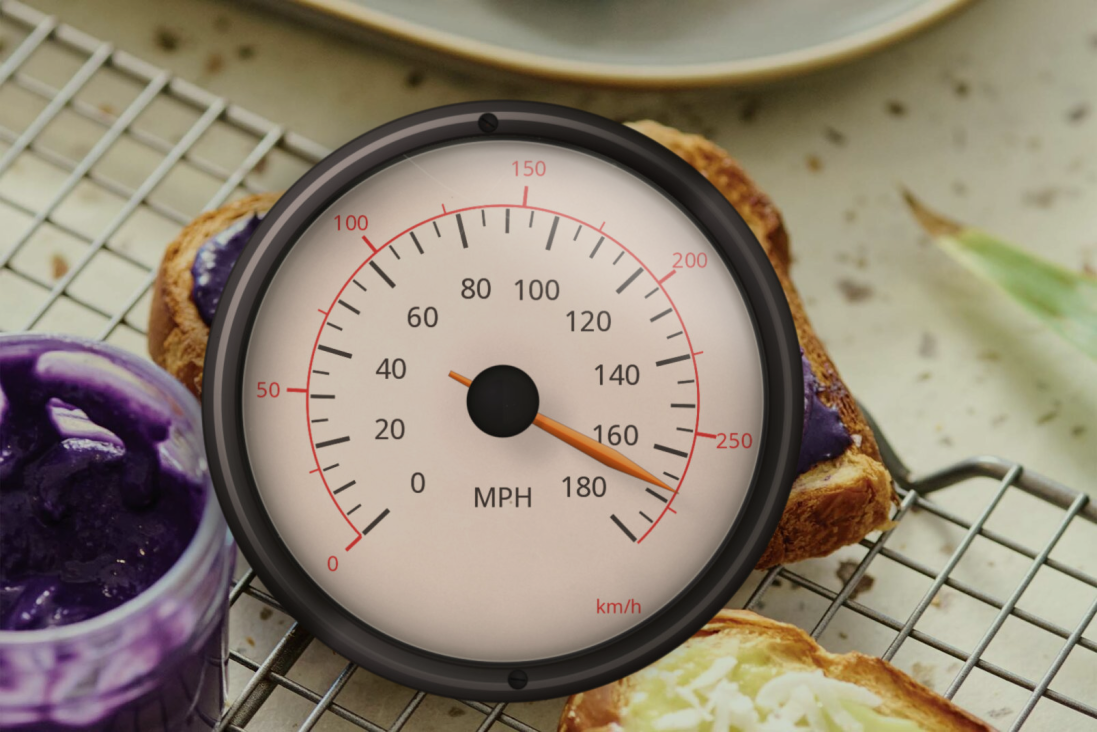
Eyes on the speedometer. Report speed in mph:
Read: 167.5 mph
